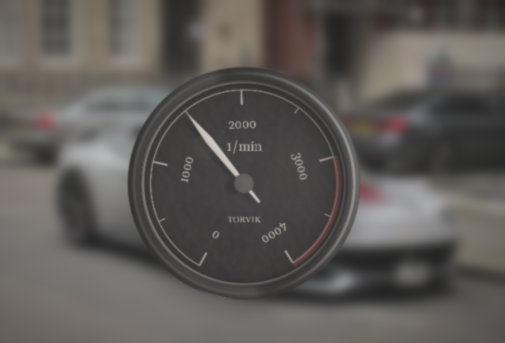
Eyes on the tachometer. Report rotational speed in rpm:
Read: 1500 rpm
